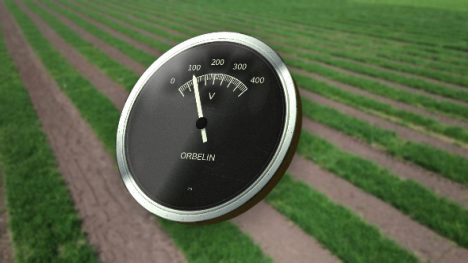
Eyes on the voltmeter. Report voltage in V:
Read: 100 V
